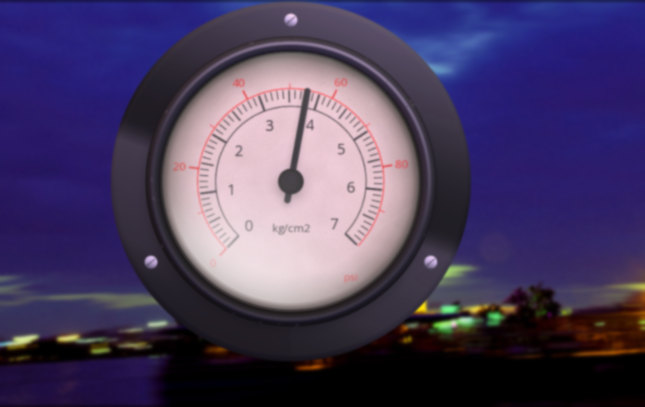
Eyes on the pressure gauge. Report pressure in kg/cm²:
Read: 3.8 kg/cm²
